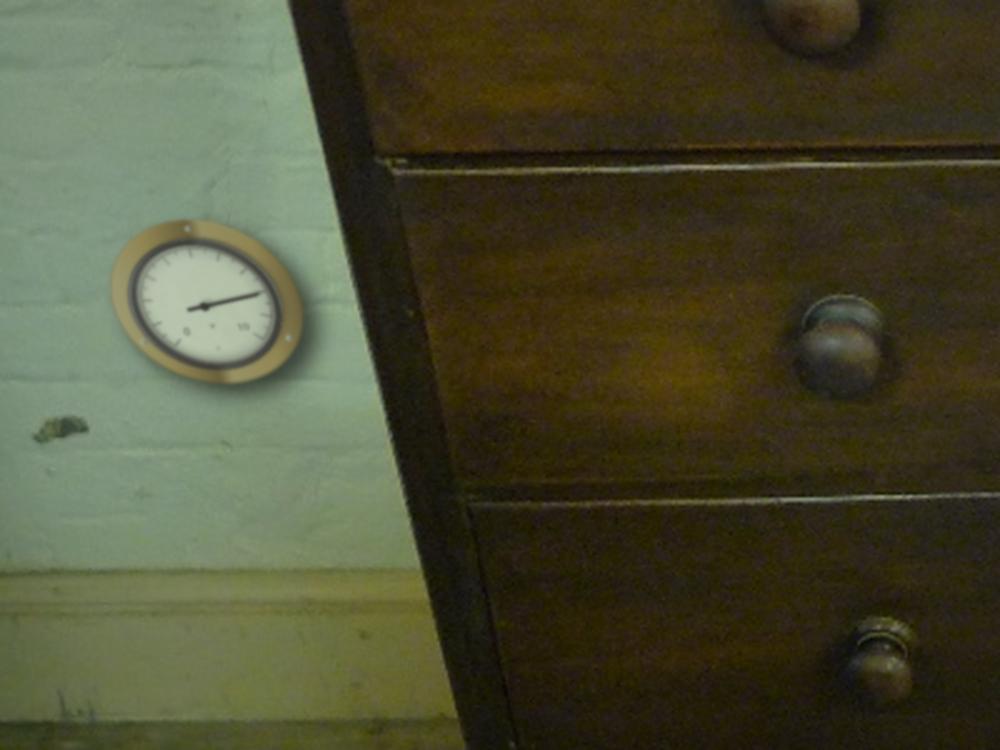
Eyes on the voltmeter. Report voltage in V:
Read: 8 V
